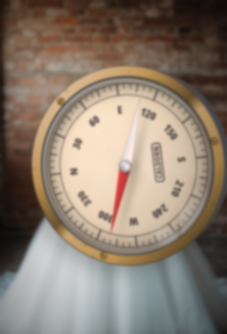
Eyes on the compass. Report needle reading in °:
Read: 290 °
